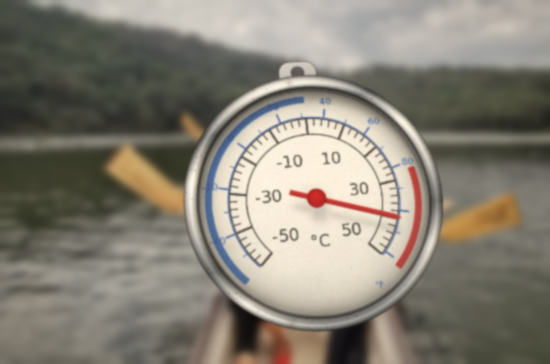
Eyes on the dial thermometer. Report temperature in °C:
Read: 40 °C
